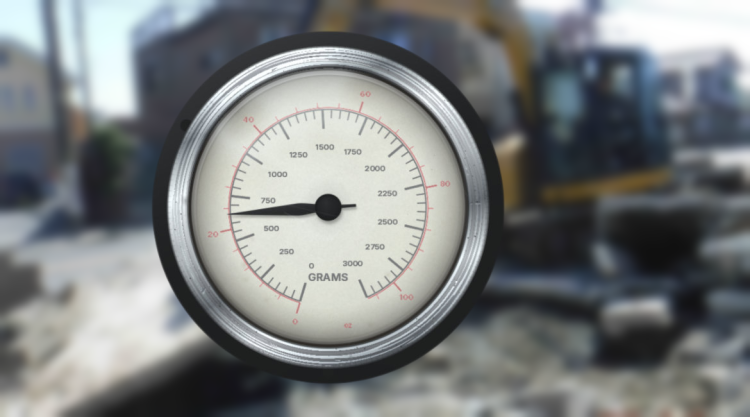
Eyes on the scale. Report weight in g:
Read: 650 g
